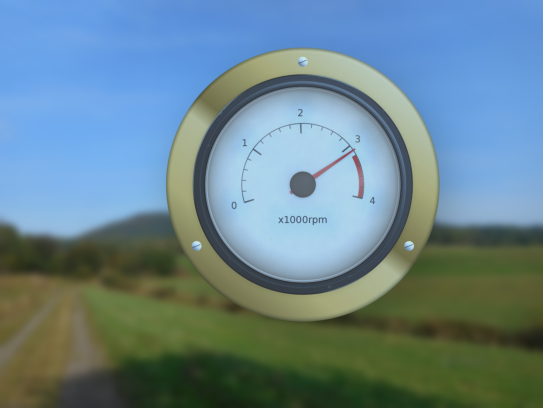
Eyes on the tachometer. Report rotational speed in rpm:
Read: 3100 rpm
